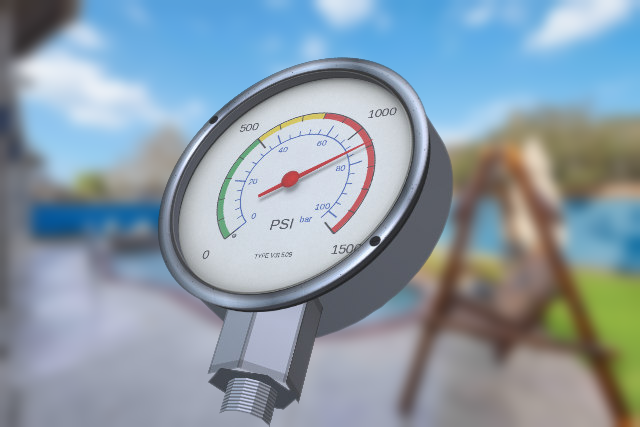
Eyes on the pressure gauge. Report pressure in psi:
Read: 1100 psi
